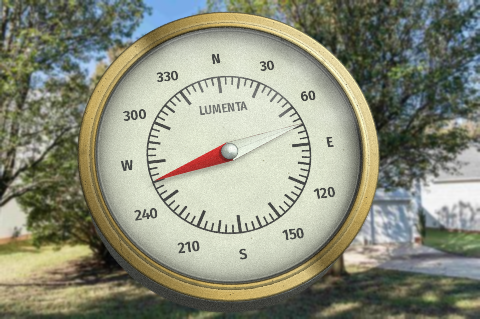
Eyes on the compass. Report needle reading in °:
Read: 255 °
